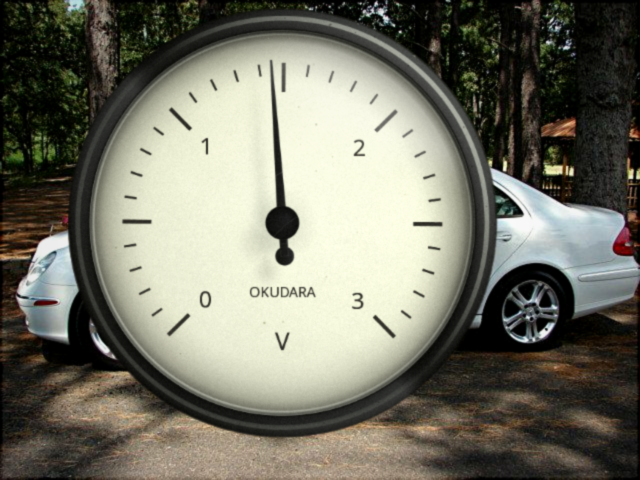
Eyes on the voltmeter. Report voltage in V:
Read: 1.45 V
